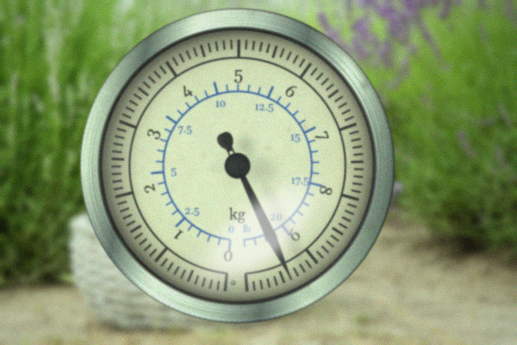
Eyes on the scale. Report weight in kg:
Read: 9.4 kg
